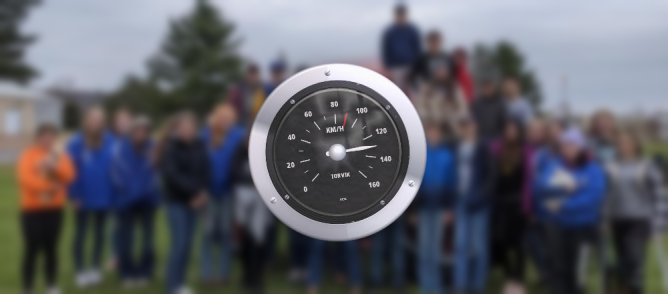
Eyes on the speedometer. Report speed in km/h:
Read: 130 km/h
